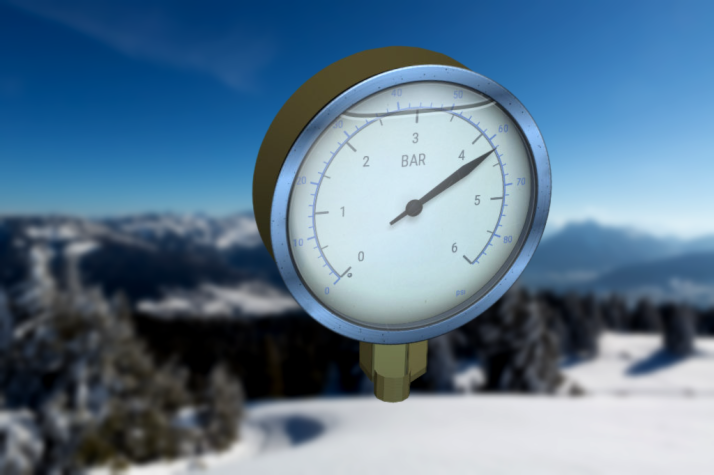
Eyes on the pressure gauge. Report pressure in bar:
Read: 4.25 bar
